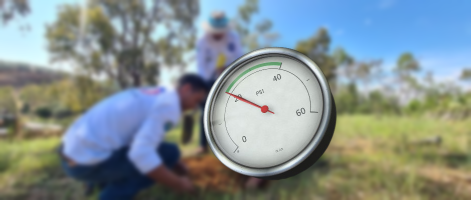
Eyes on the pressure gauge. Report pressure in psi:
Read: 20 psi
